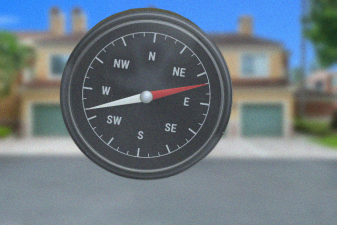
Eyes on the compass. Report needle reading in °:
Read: 70 °
